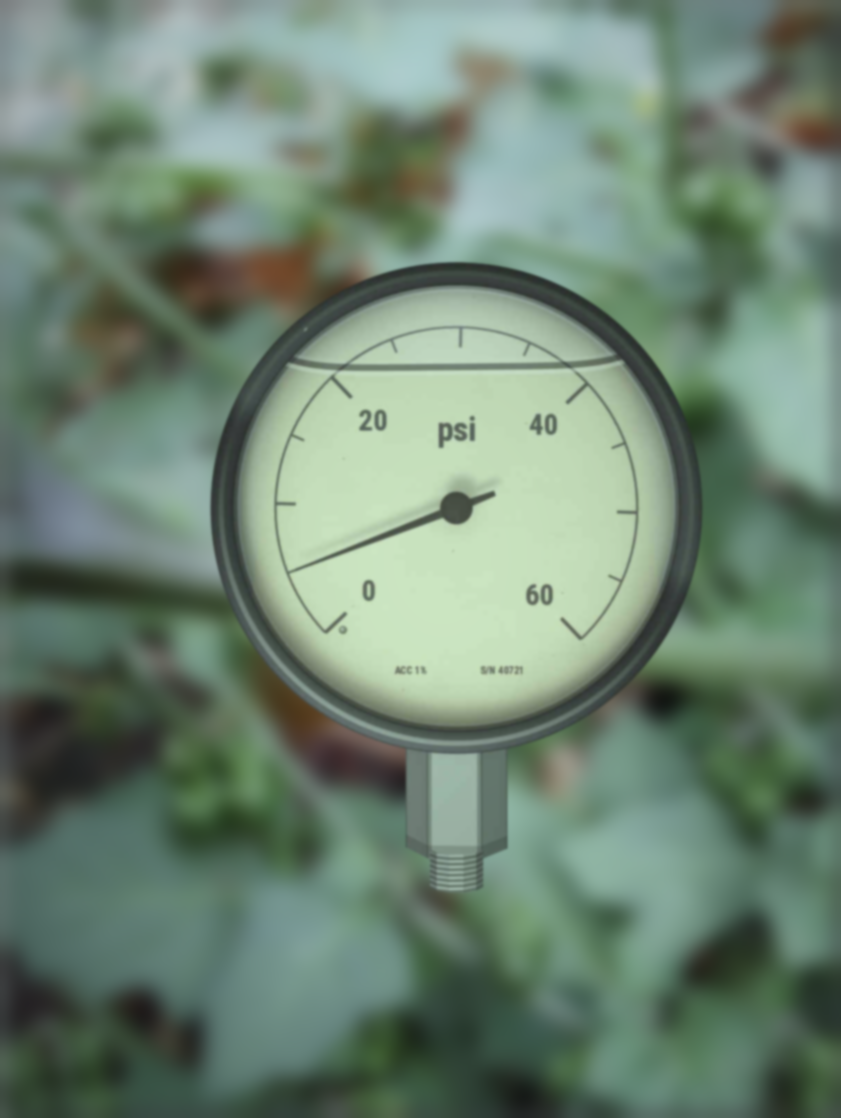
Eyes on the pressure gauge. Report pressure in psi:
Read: 5 psi
